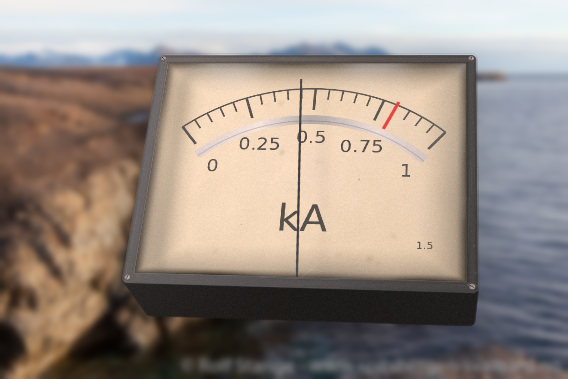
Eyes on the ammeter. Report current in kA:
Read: 0.45 kA
